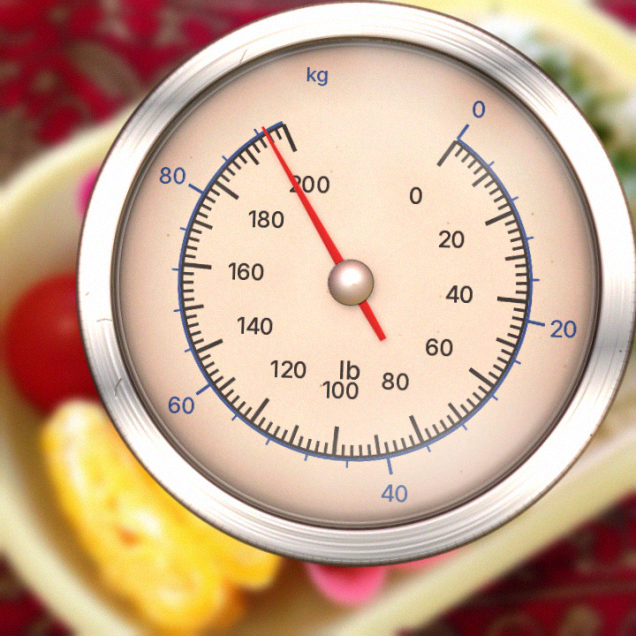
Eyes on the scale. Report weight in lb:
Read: 196 lb
